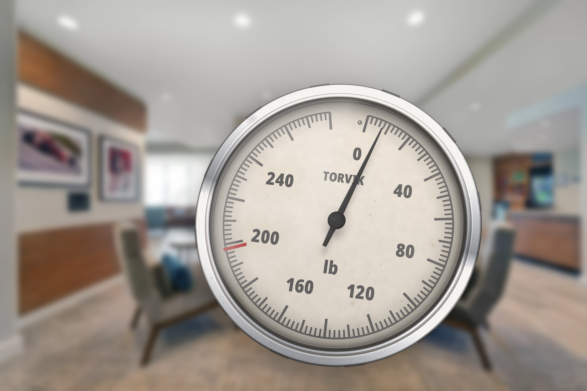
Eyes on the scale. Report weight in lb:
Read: 8 lb
